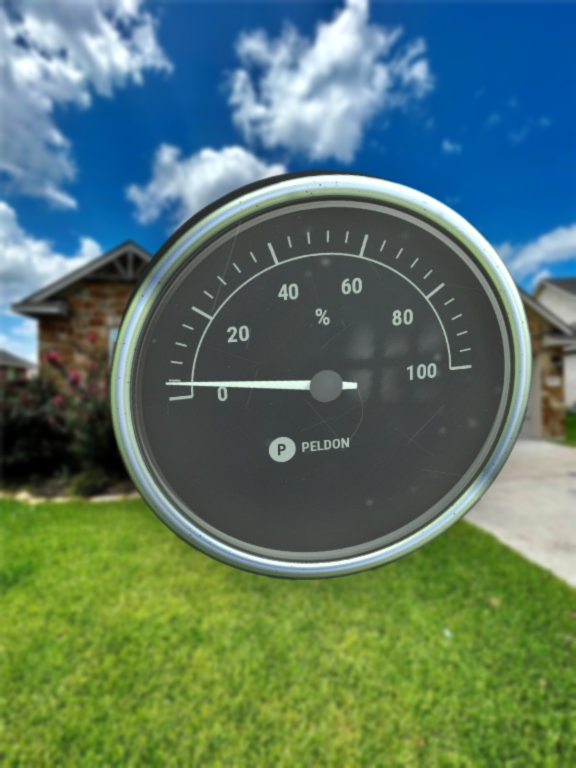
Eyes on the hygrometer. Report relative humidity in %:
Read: 4 %
